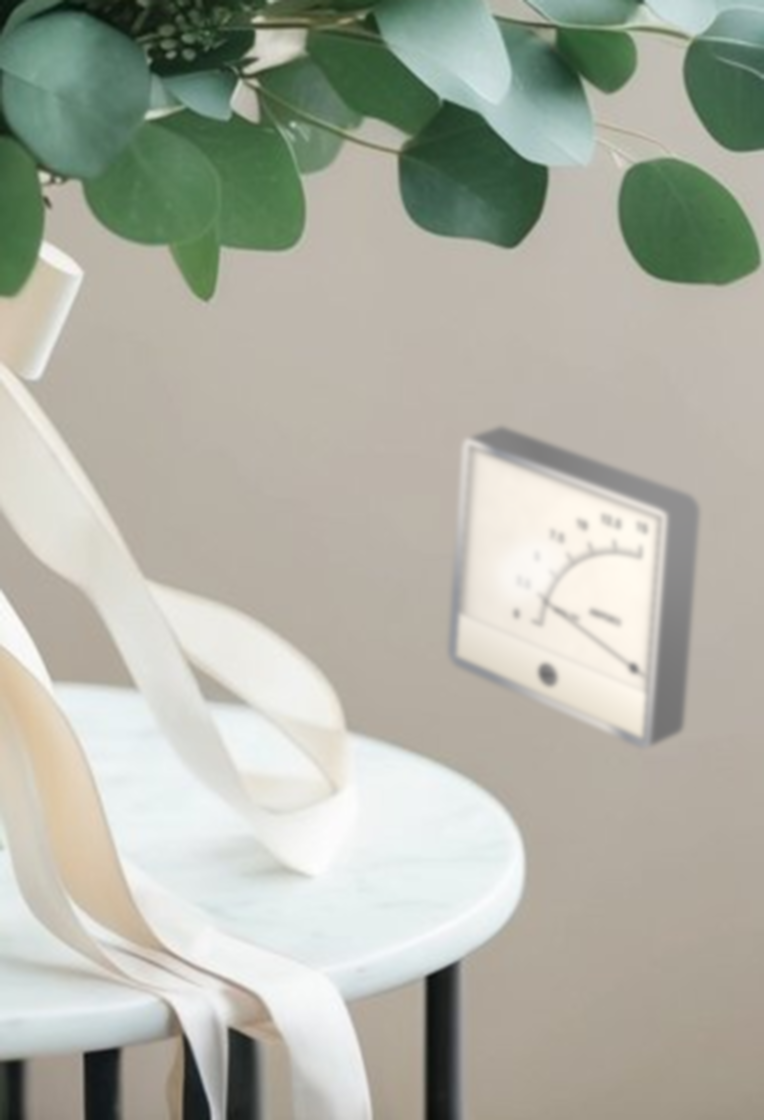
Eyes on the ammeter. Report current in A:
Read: 2.5 A
